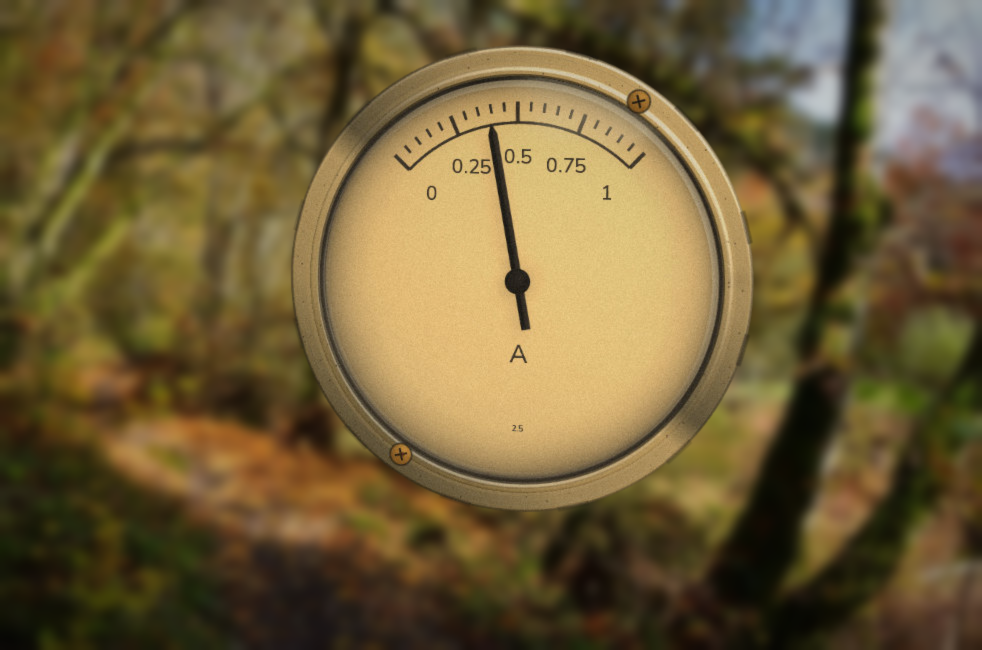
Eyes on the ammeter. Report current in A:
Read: 0.4 A
